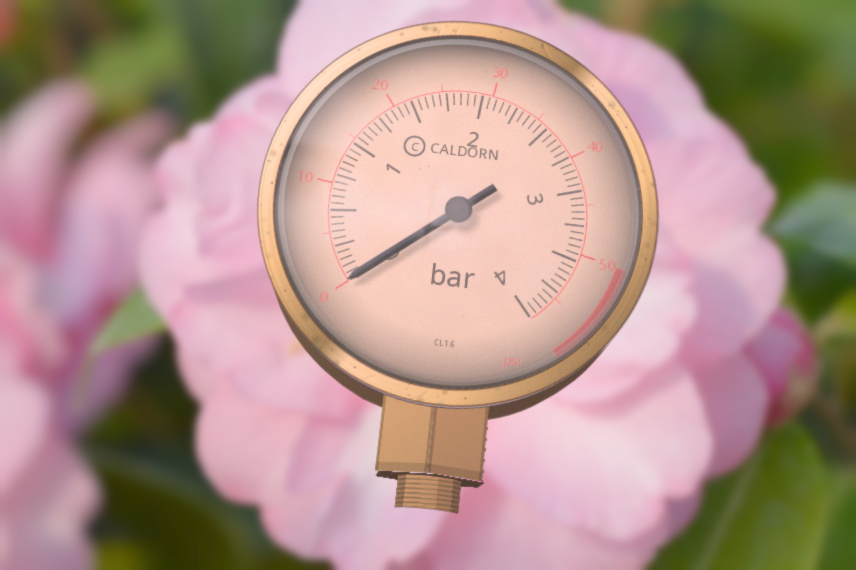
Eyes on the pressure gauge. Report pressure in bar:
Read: 0 bar
